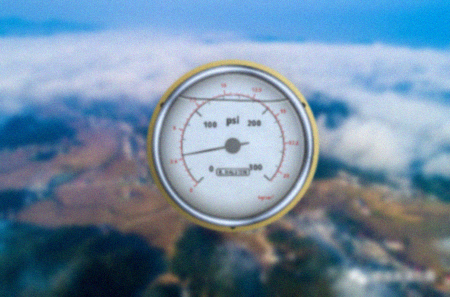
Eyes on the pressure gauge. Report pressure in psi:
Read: 40 psi
